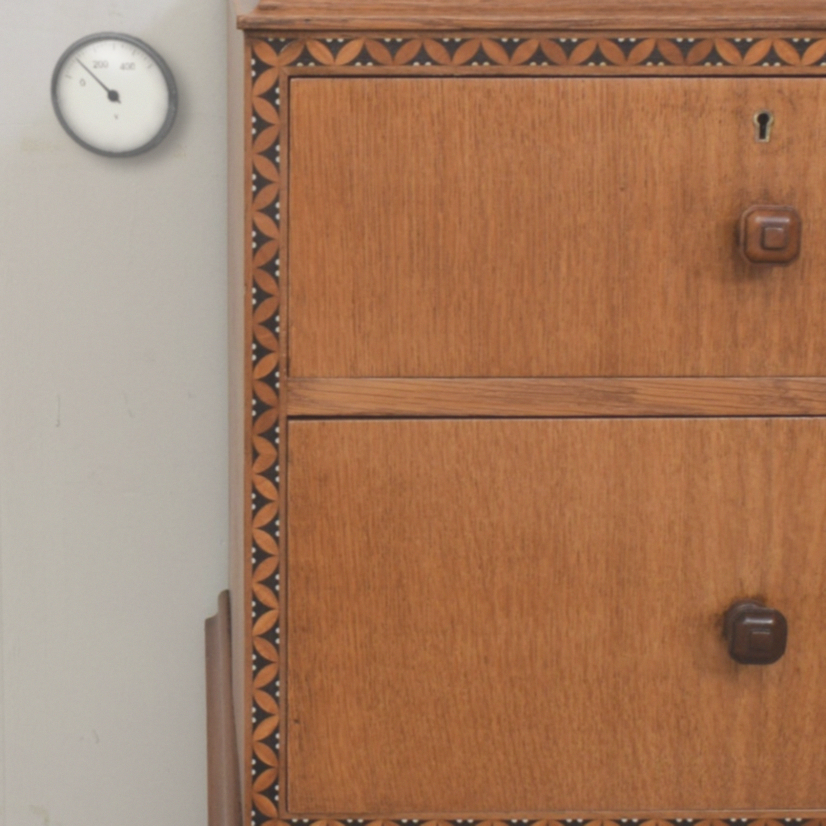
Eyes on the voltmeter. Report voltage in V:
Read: 100 V
